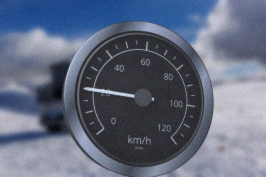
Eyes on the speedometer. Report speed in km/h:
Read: 20 km/h
